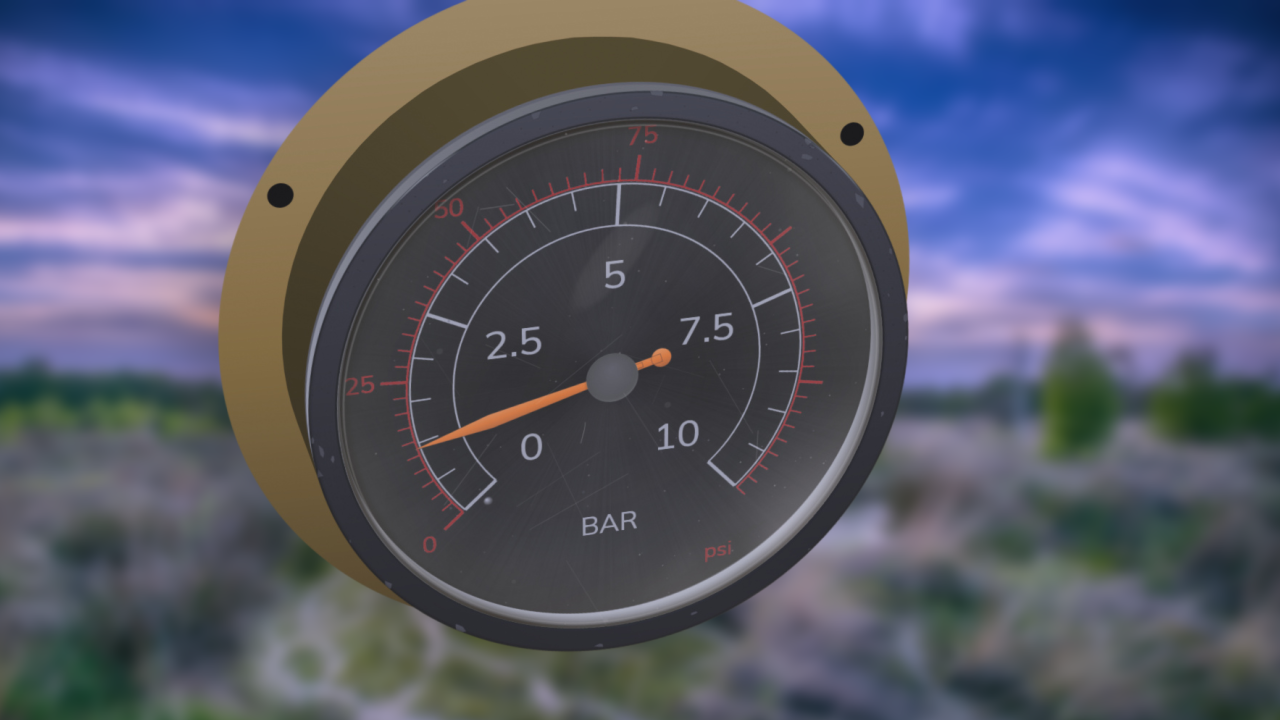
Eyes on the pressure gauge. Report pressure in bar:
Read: 1 bar
